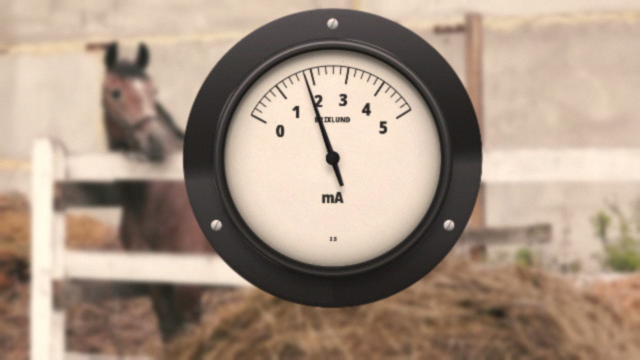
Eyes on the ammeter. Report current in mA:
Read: 1.8 mA
